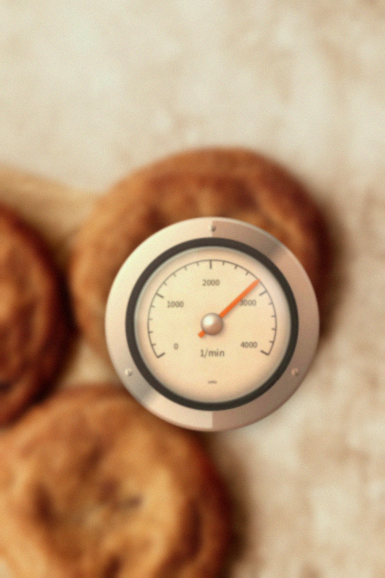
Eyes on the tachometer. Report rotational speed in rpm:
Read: 2800 rpm
